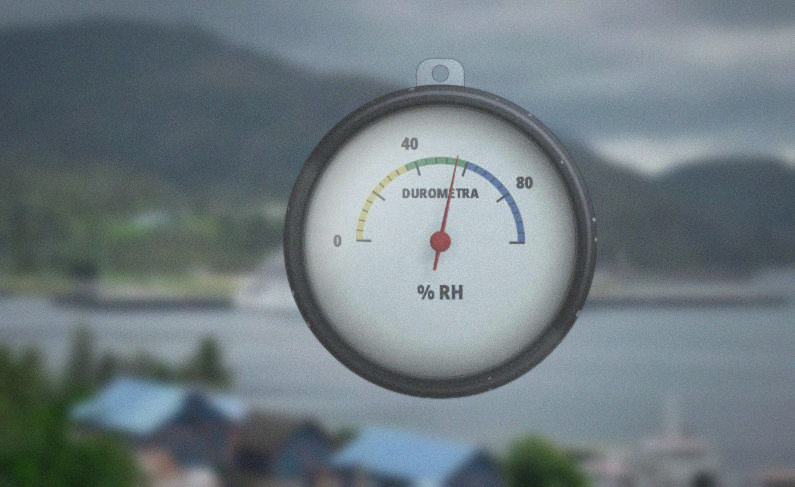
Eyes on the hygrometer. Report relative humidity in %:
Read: 56 %
